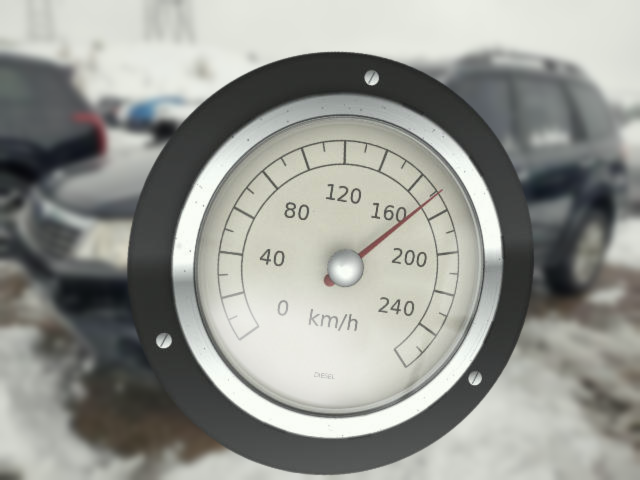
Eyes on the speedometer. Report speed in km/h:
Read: 170 km/h
